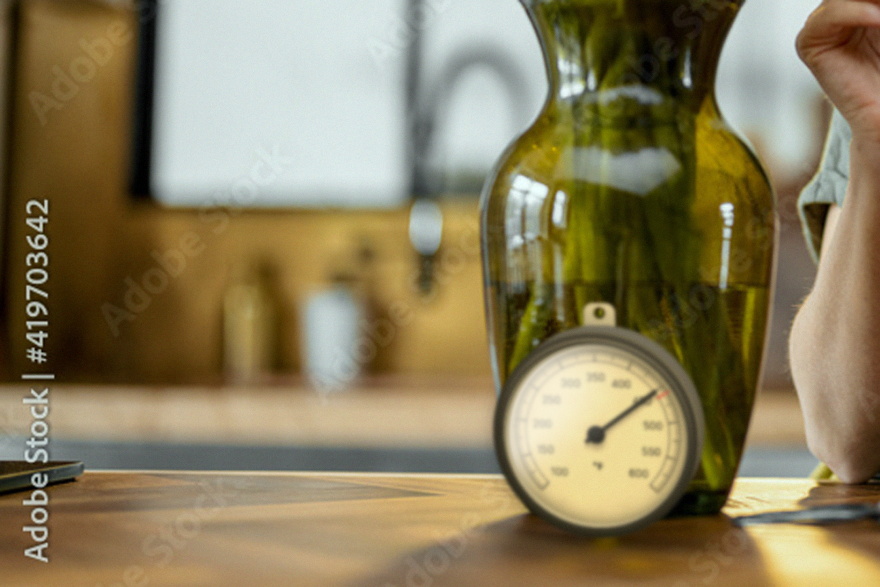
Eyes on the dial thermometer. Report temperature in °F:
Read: 450 °F
